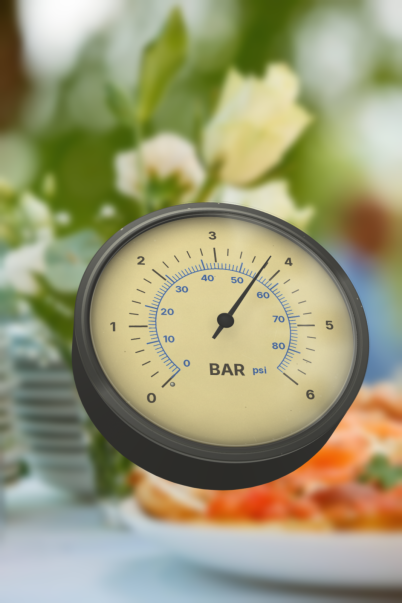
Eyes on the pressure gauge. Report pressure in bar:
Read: 3.8 bar
